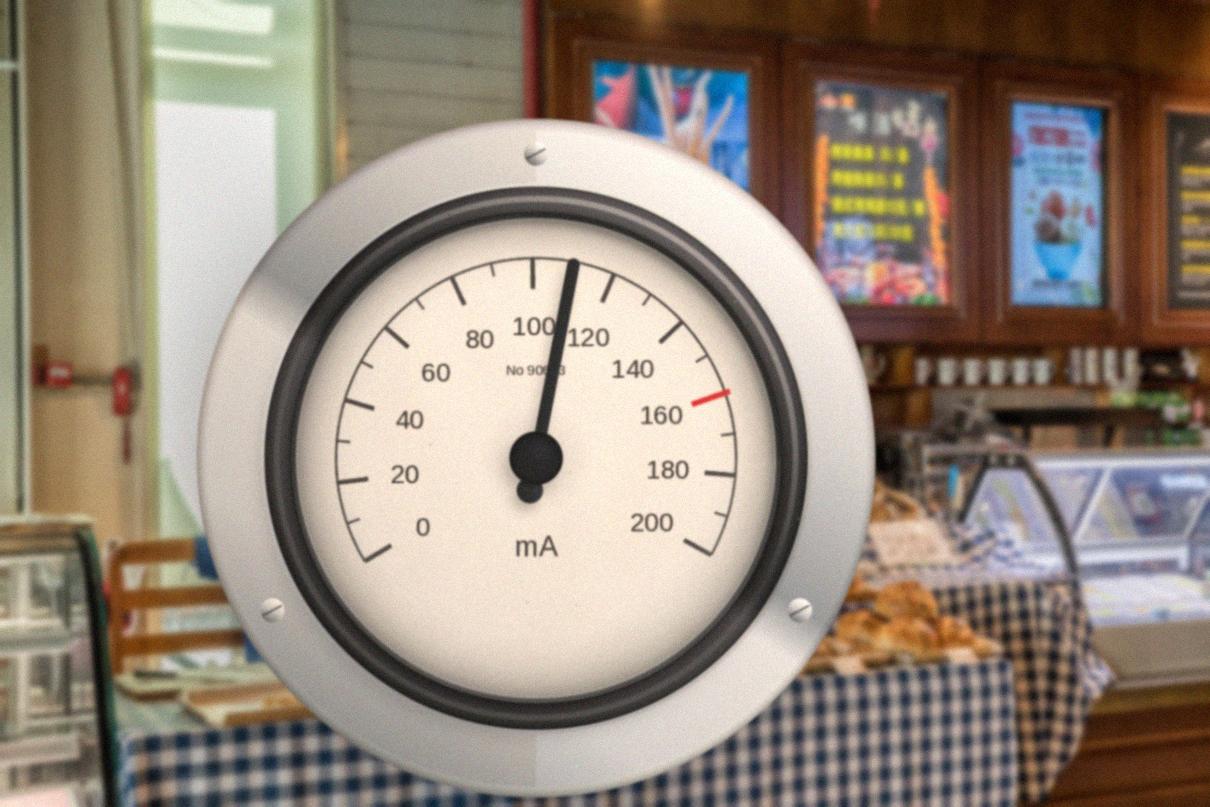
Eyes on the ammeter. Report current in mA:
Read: 110 mA
